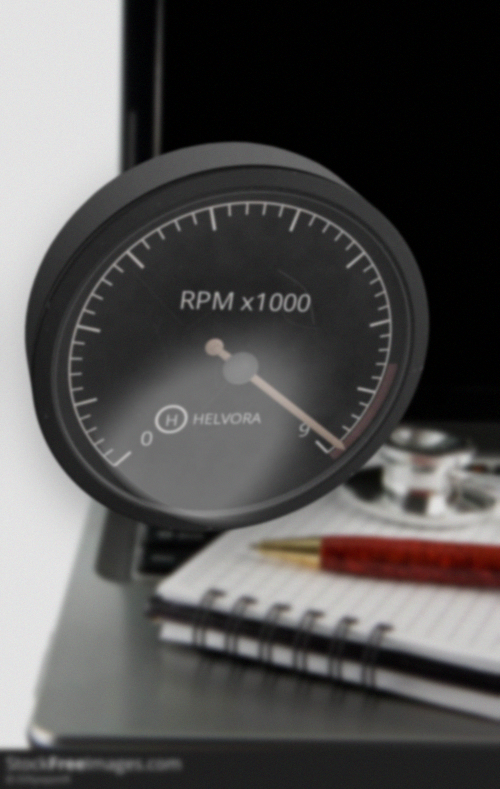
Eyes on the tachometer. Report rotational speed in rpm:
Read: 8800 rpm
